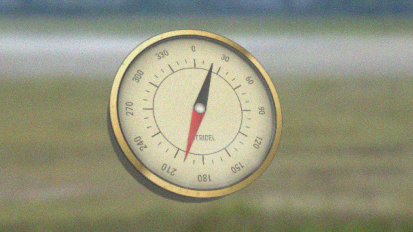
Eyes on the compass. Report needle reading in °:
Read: 200 °
